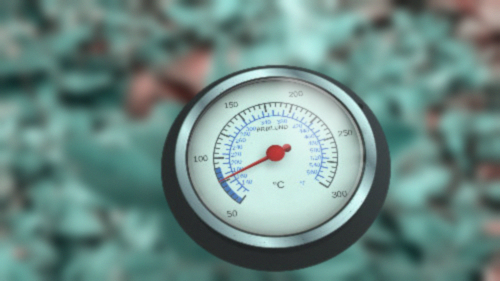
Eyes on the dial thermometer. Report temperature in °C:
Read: 75 °C
